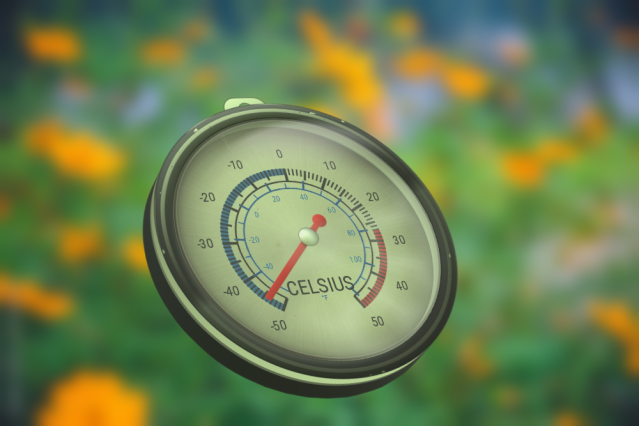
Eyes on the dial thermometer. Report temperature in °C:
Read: -46 °C
